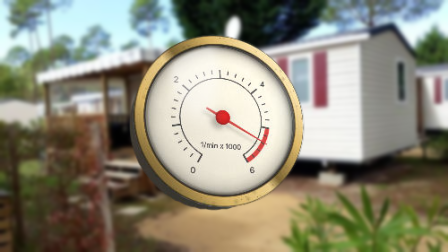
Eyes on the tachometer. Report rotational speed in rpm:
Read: 5400 rpm
